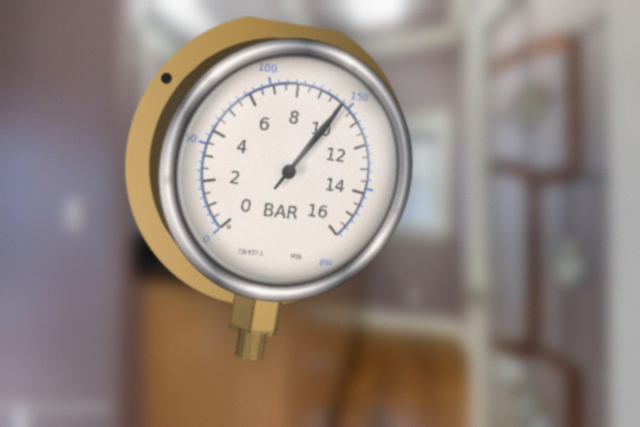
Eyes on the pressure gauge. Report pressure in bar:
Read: 10 bar
